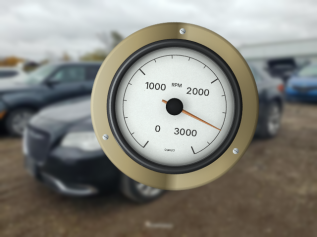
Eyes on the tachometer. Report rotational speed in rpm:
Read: 2600 rpm
